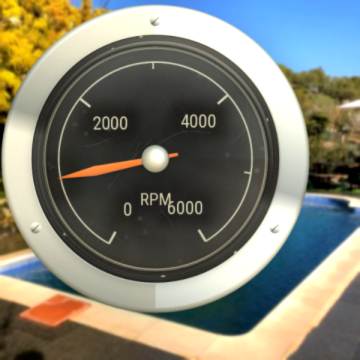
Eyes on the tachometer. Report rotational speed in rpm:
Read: 1000 rpm
